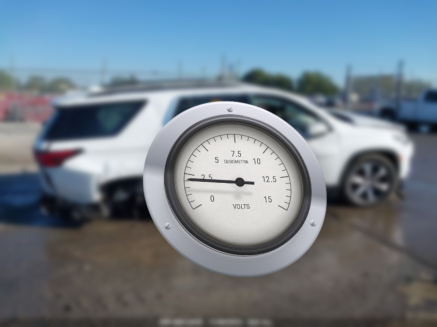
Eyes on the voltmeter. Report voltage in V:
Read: 2 V
